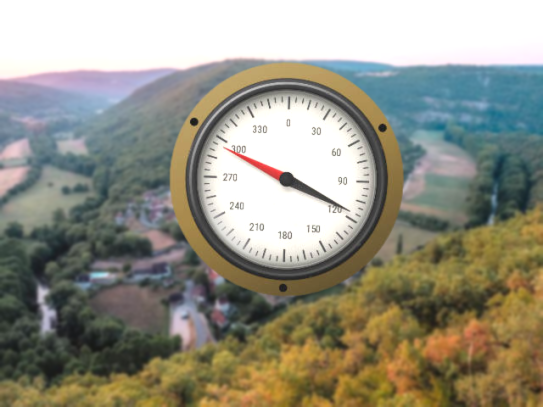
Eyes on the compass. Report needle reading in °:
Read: 295 °
